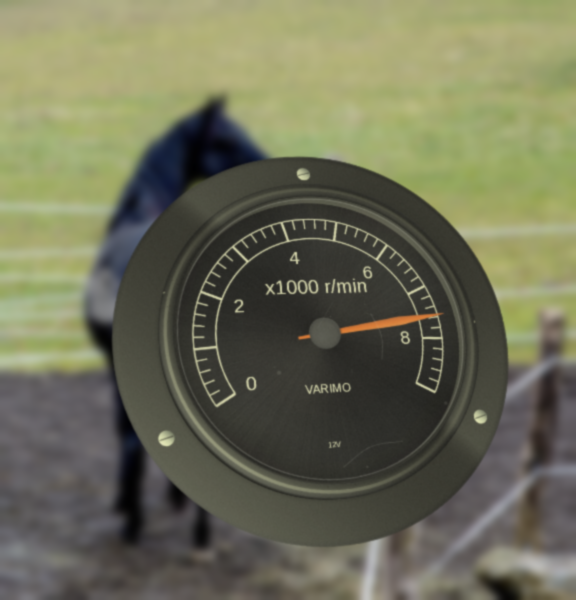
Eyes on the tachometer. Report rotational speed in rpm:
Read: 7600 rpm
